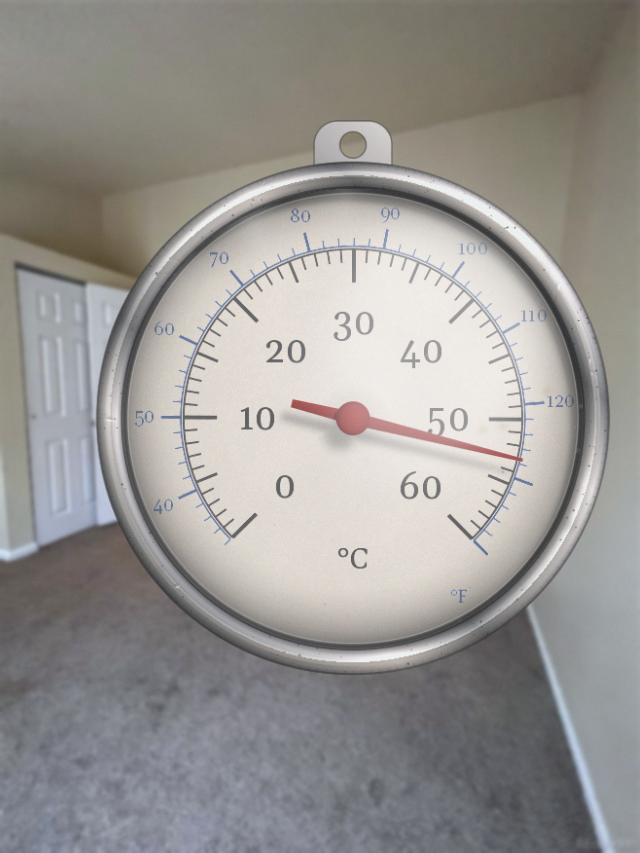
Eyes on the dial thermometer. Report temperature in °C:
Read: 53 °C
